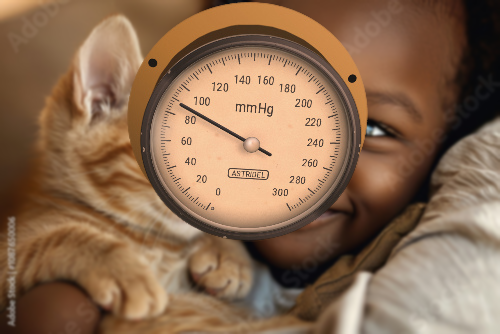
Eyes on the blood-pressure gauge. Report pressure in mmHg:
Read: 90 mmHg
